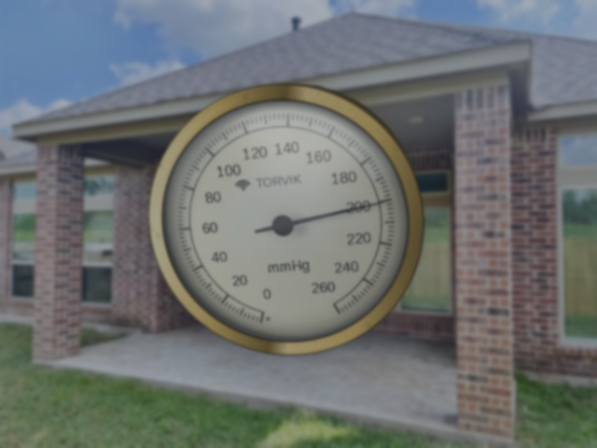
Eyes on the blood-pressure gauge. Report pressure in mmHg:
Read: 200 mmHg
